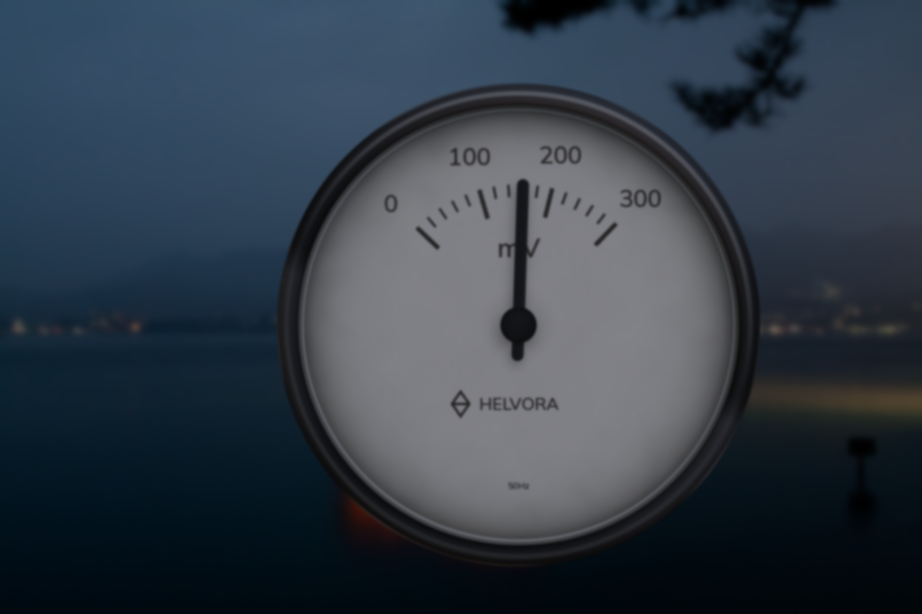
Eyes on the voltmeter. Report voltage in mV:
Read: 160 mV
